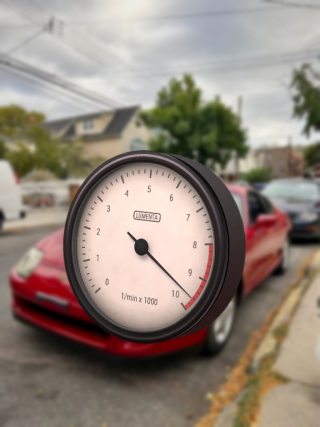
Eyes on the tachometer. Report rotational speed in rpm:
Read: 9600 rpm
